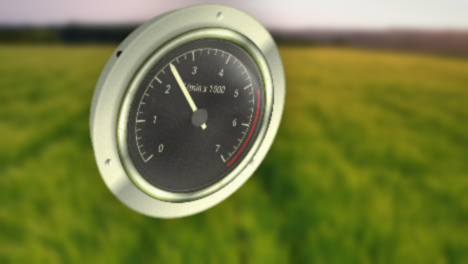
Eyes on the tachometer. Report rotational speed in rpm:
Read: 2400 rpm
